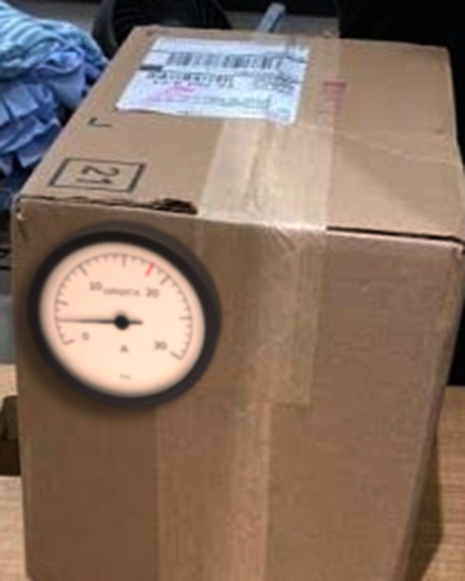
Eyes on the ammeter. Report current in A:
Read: 3 A
